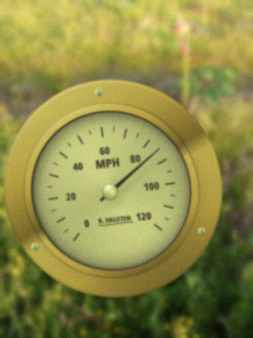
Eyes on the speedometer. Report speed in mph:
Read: 85 mph
